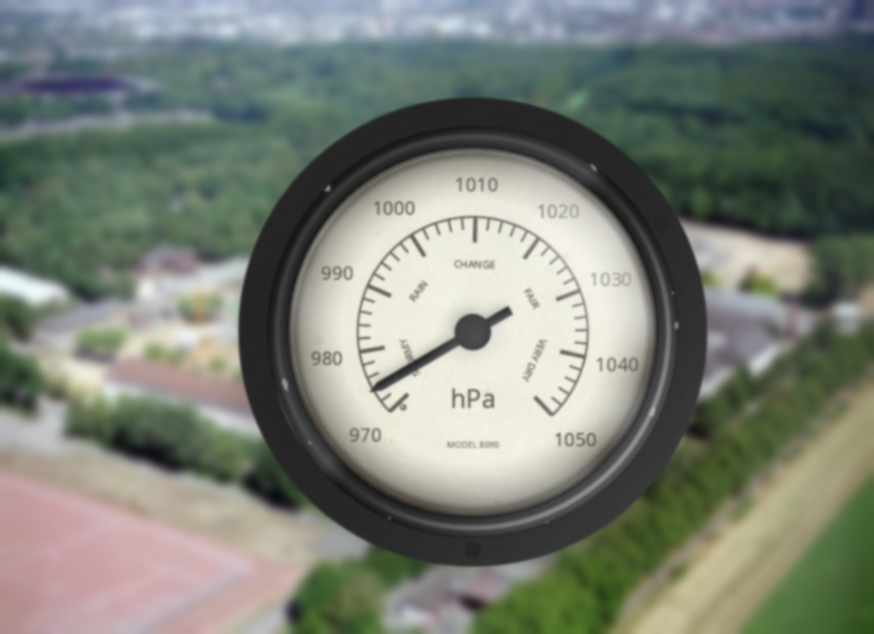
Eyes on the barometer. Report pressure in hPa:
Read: 974 hPa
